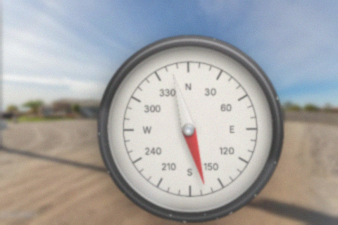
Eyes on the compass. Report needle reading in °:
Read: 165 °
